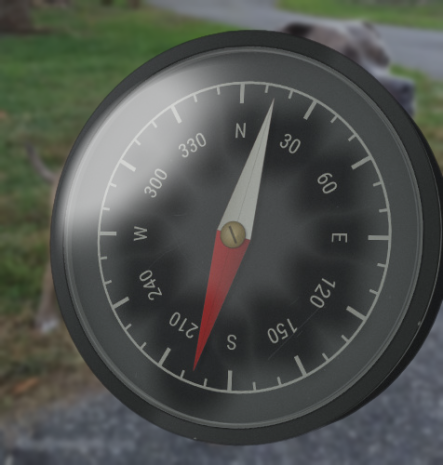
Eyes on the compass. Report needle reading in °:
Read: 195 °
